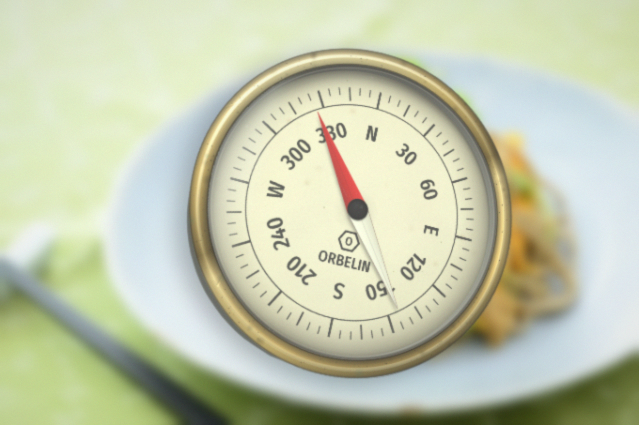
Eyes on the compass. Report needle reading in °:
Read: 325 °
